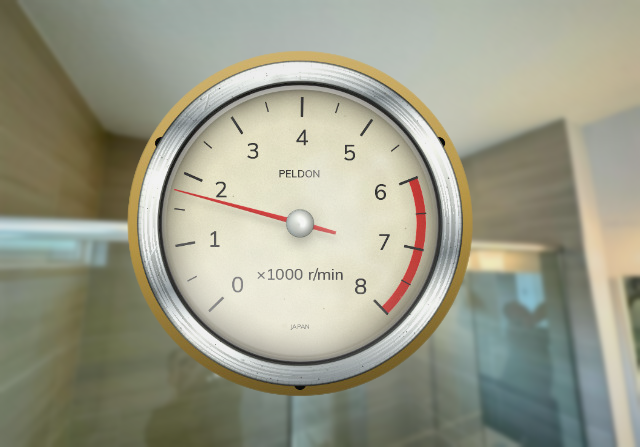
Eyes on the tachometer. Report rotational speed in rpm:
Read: 1750 rpm
